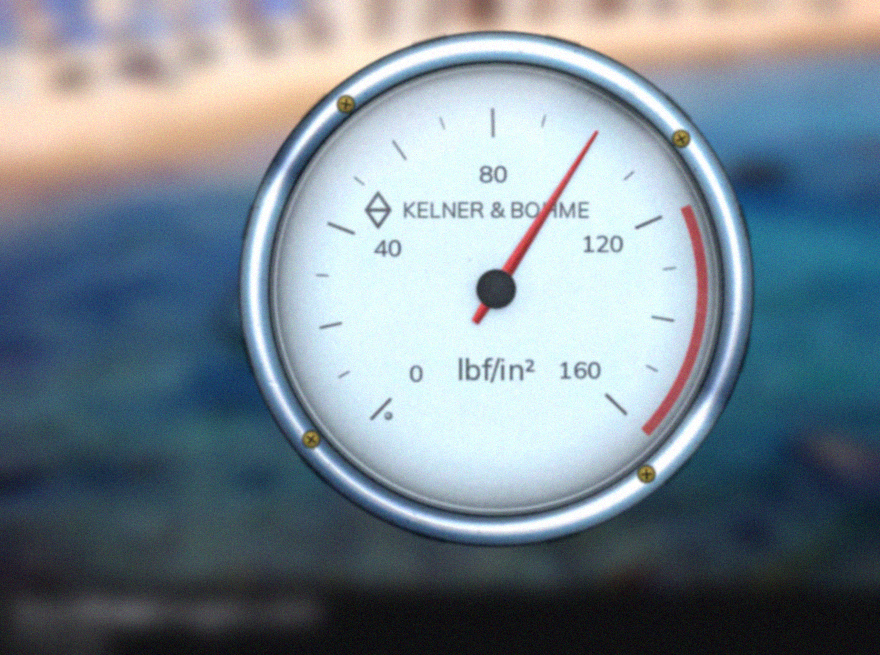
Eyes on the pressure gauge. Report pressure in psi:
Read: 100 psi
